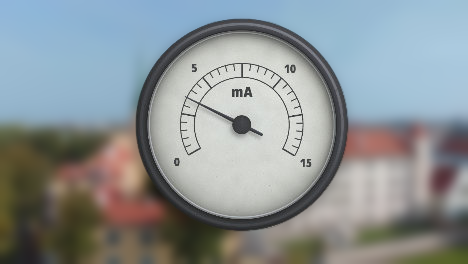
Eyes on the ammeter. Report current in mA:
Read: 3.5 mA
